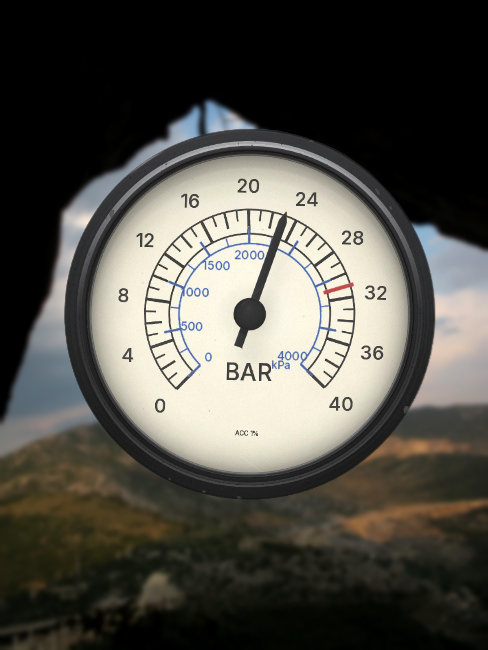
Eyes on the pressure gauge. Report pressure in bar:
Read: 23 bar
